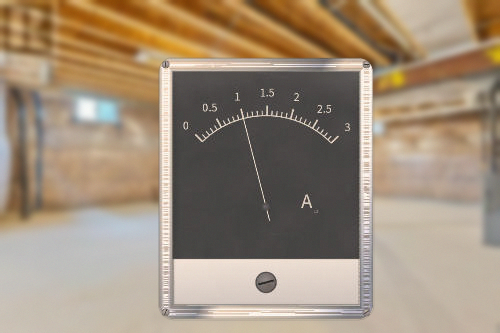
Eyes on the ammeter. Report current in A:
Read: 1 A
